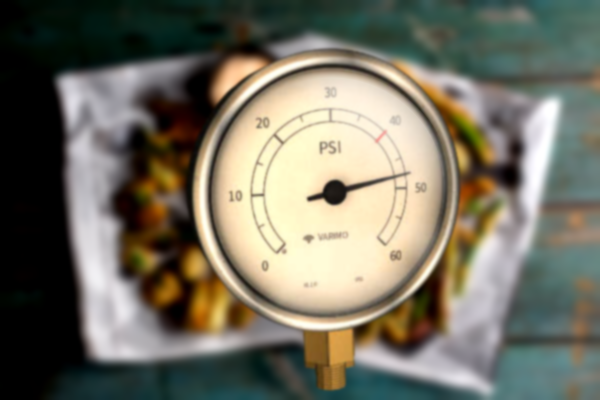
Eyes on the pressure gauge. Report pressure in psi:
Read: 47.5 psi
